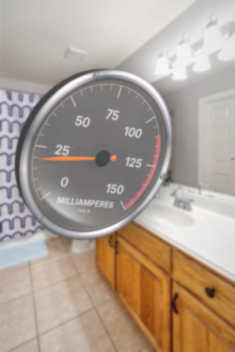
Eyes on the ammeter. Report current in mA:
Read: 20 mA
